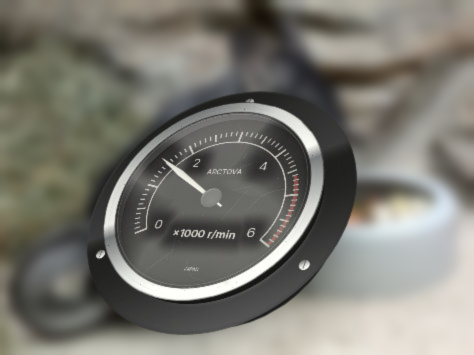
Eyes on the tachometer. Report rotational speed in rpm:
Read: 1500 rpm
